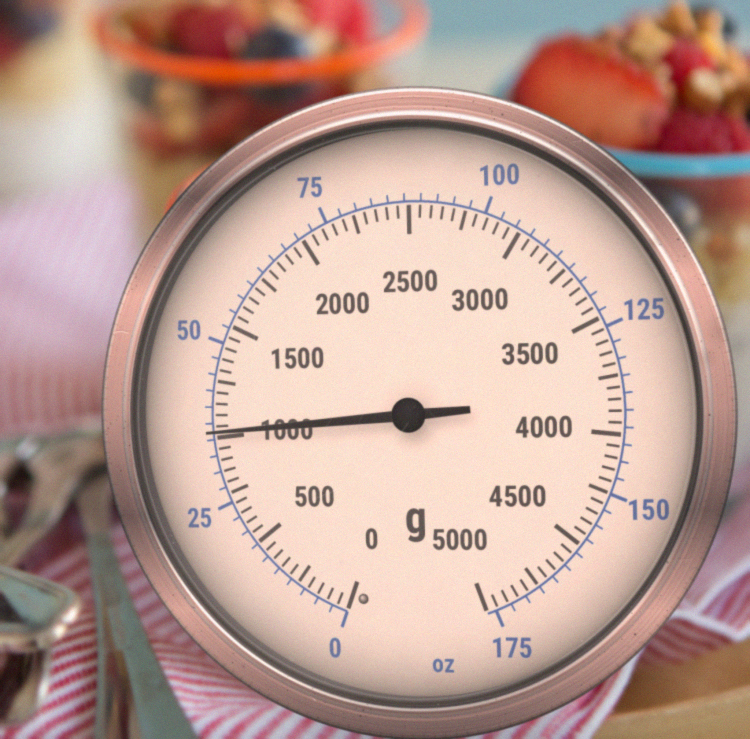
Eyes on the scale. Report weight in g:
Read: 1025 g
